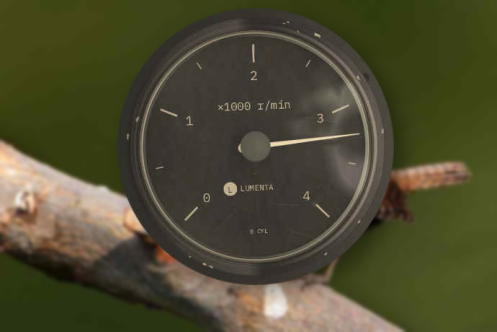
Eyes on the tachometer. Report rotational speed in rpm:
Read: 3250 rpm
